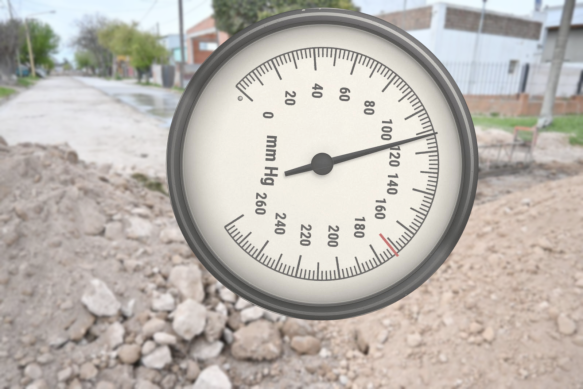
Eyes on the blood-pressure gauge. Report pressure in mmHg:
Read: 112 mmHg
